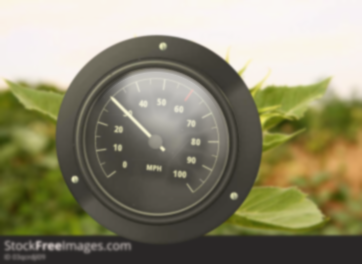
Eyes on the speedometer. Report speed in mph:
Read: 30 mph
